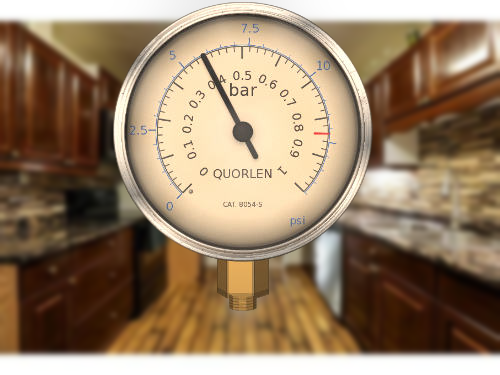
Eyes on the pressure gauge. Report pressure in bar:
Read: 0.4 bar
